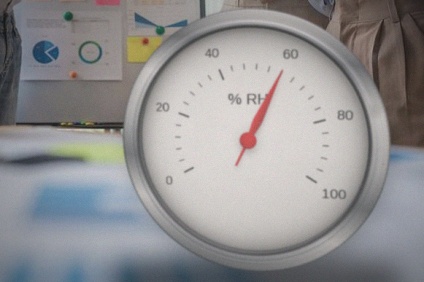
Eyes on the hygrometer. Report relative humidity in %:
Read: 60 %
